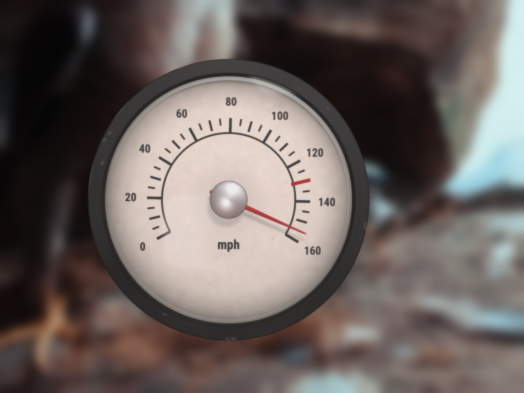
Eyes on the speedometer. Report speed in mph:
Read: 155 mph
